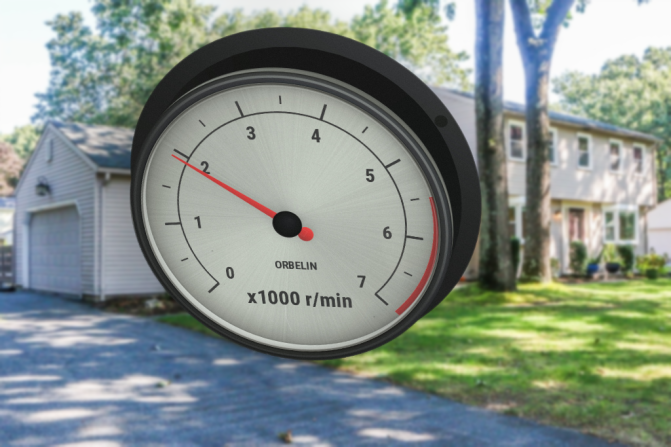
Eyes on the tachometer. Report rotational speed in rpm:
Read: 2000 rpm
